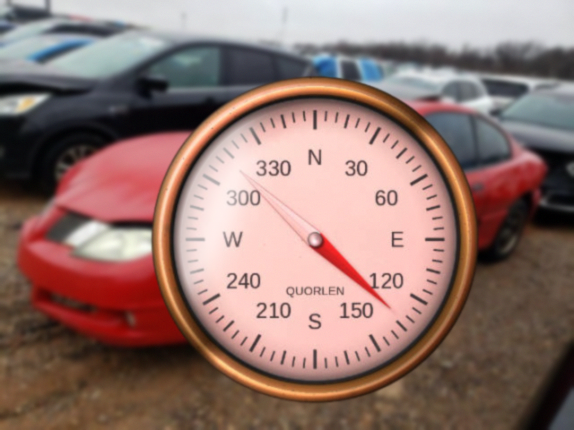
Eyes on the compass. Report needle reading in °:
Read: 132.5 °
